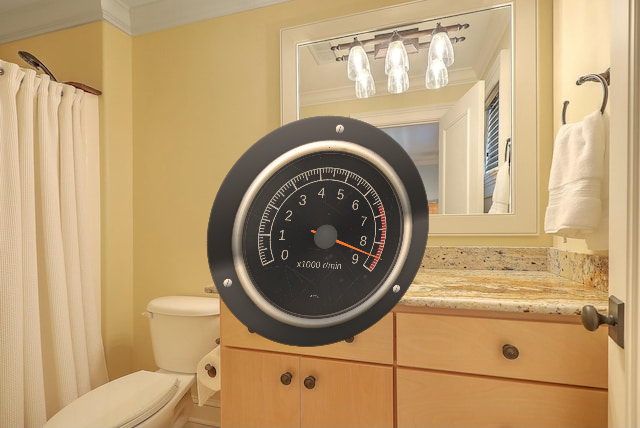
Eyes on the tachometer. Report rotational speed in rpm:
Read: 8500 rpm
